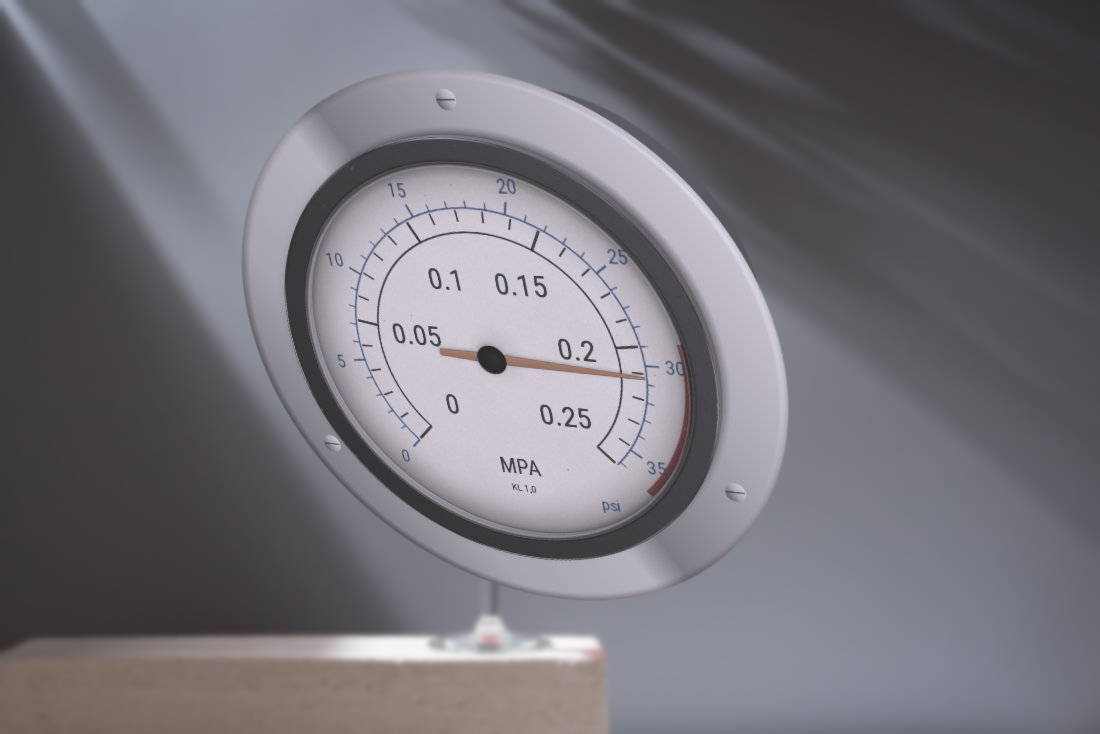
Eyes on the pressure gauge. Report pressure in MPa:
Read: 0.21 MPa
